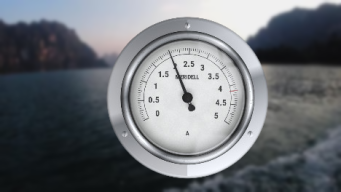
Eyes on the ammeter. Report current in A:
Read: 2 A
